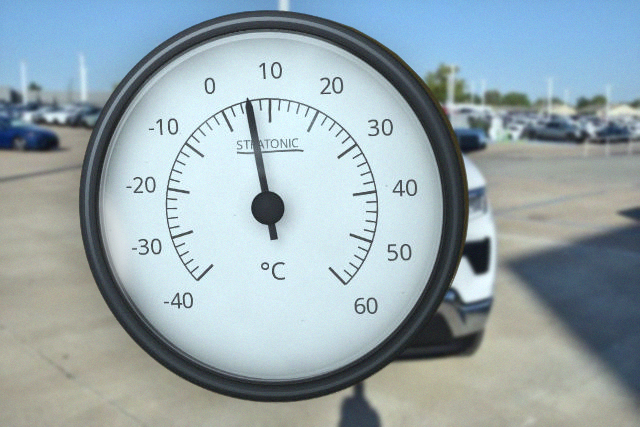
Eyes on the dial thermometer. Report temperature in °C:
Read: 6 °C
